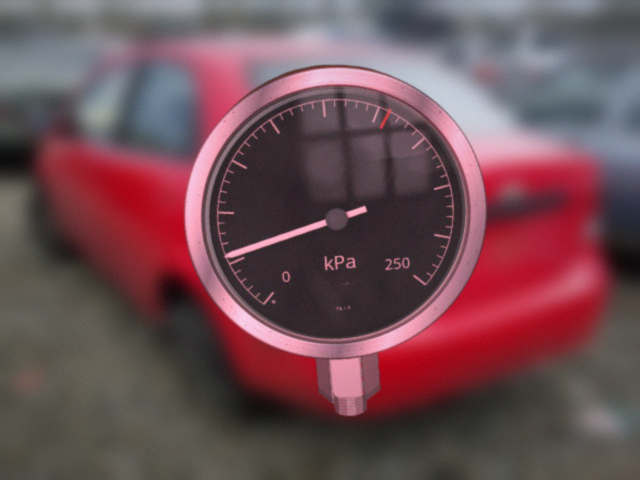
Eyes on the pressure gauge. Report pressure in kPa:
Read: 30 kPa
